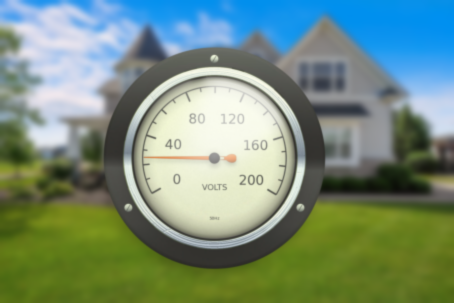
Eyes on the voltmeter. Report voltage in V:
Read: 25 V
